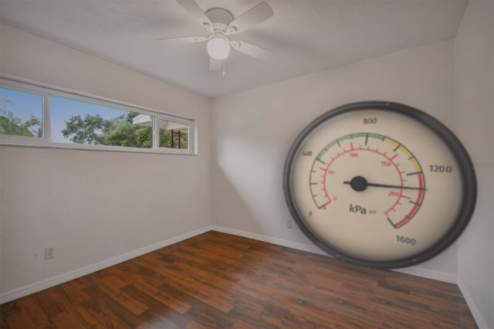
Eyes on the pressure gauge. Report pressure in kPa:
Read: 1300 kPa
